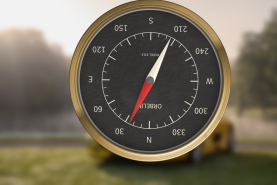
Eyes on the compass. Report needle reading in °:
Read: 25 °
